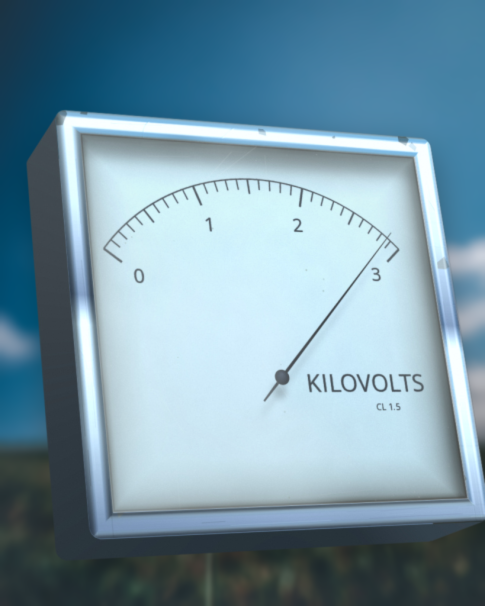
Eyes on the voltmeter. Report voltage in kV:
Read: 2.85 kV
